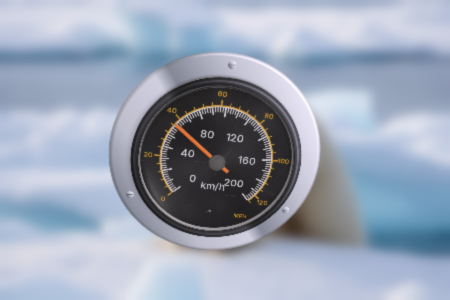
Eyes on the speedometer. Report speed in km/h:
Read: 60 km/h
